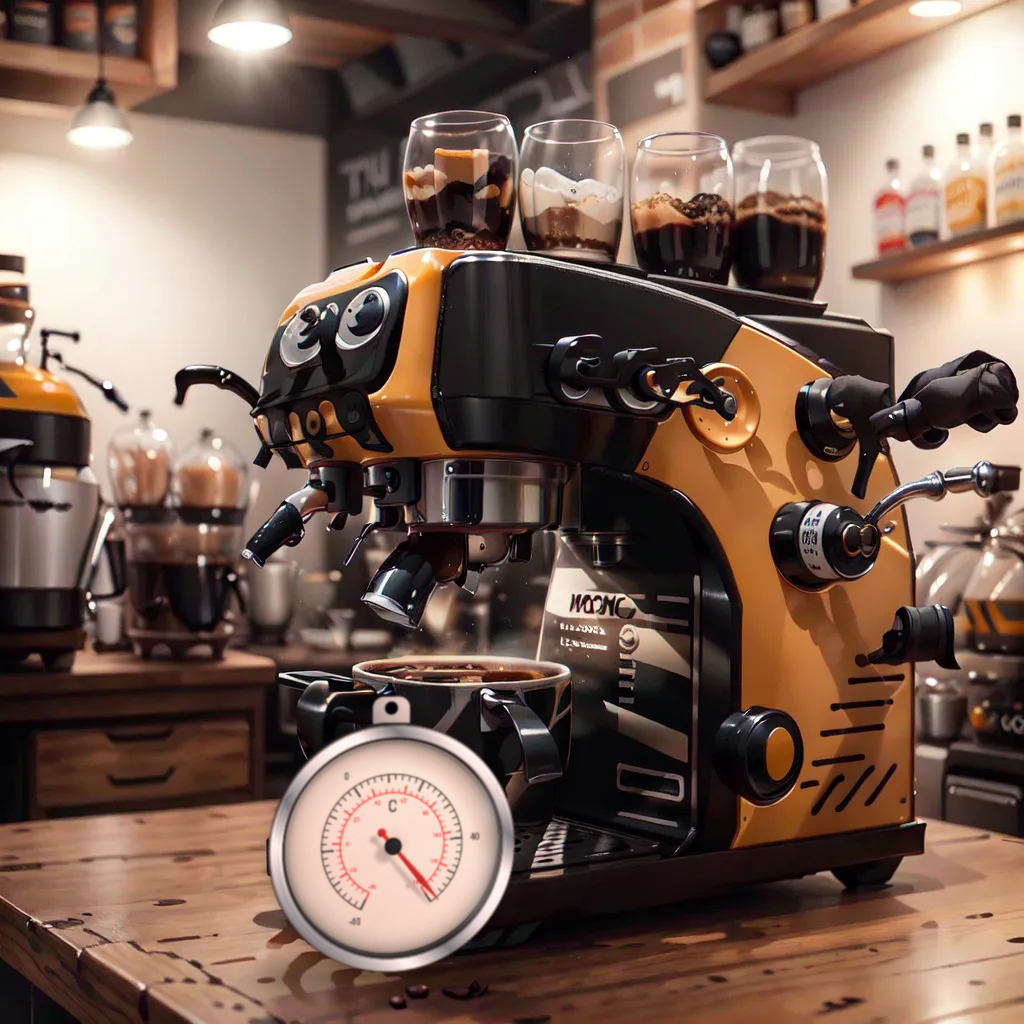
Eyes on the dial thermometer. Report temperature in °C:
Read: 58 °C
